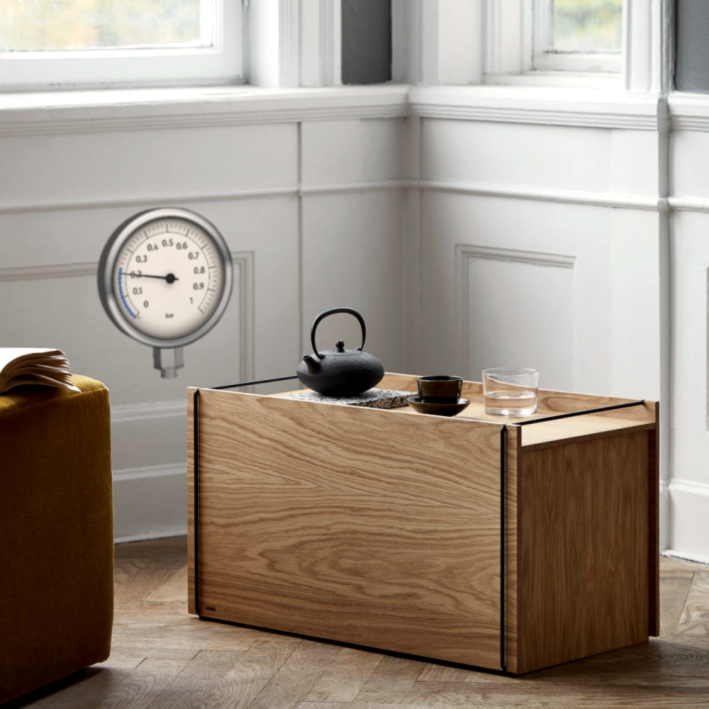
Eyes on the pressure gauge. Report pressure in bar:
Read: 0.2 bar
